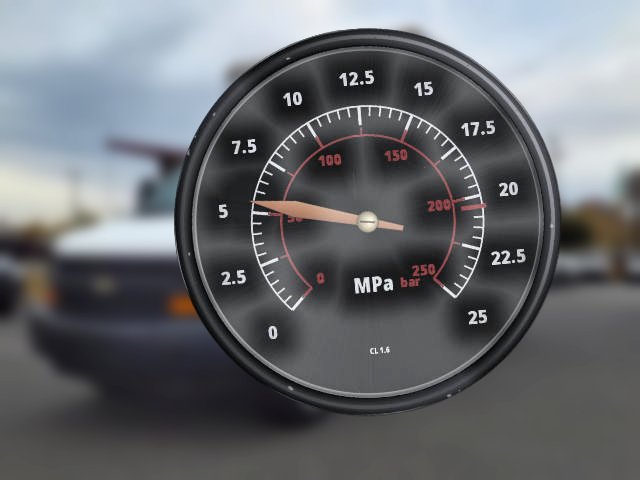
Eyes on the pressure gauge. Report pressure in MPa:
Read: 5.5 MPa
